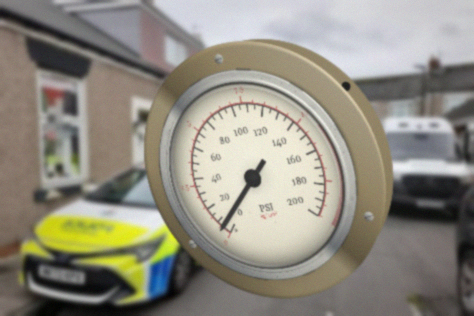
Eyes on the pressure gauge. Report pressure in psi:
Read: 5 psi
